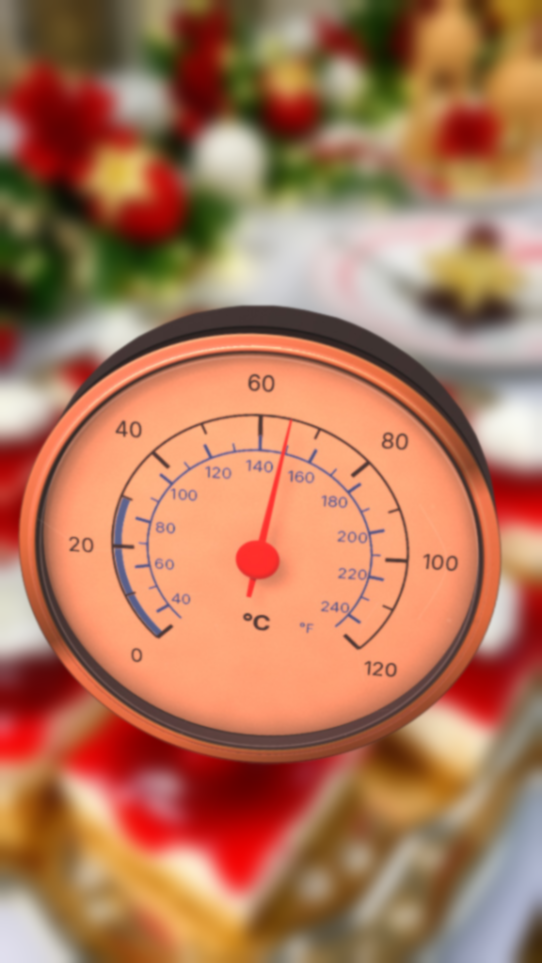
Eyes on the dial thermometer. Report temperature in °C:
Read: 65 °C
